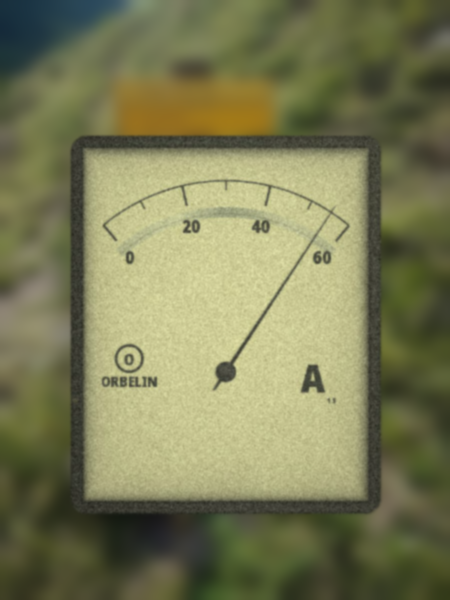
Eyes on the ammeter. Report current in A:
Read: 55 A
